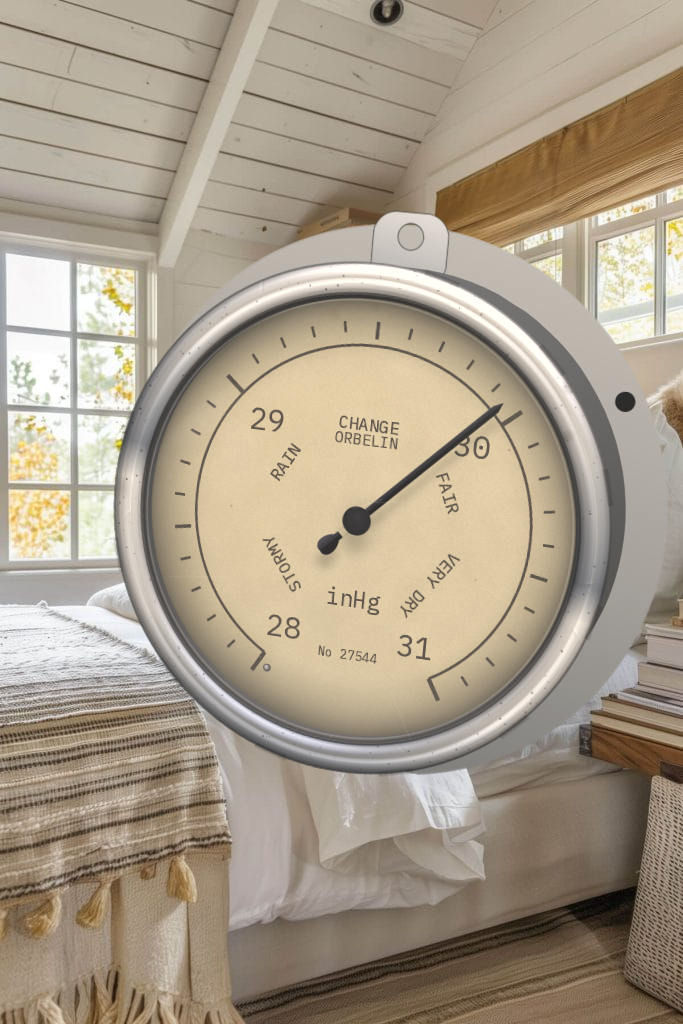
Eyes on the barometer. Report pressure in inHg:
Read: 29.95 inHg
